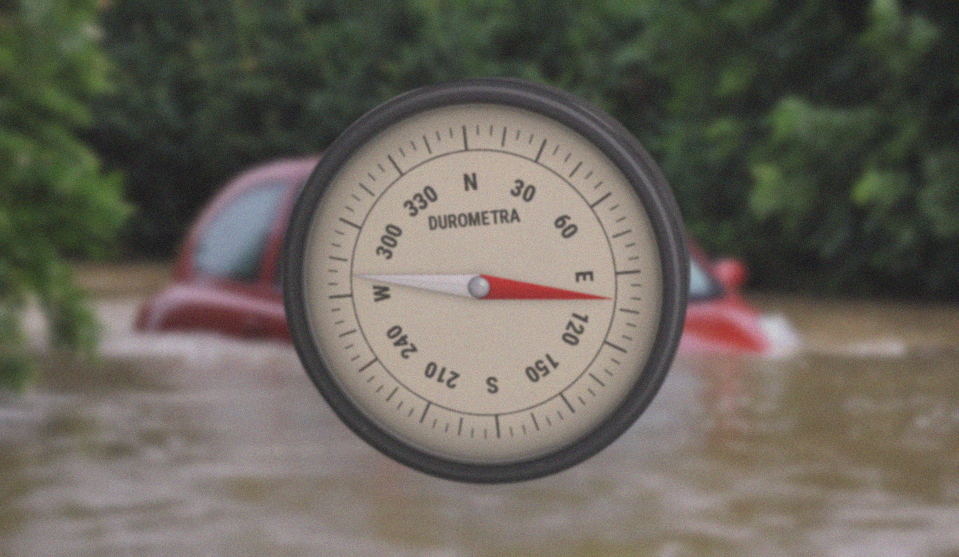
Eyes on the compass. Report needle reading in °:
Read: 100 °
